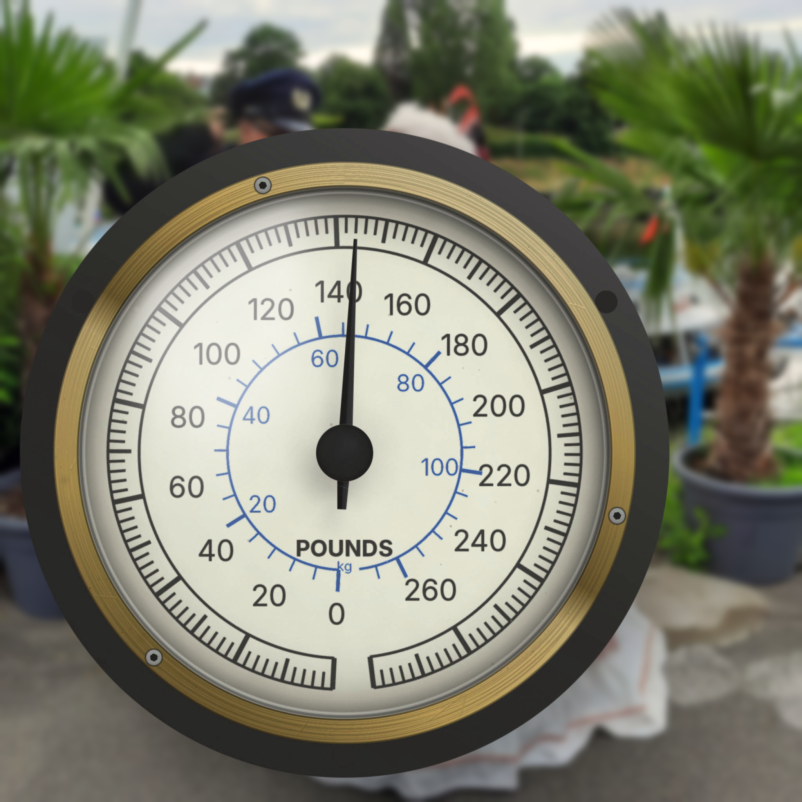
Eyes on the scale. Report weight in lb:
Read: 144 lb
